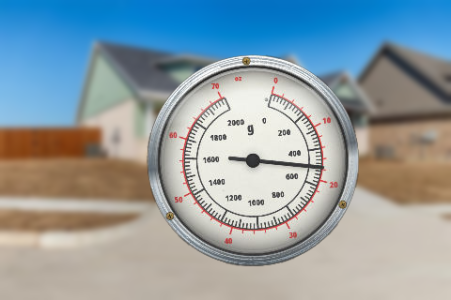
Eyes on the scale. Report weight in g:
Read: 500 g
